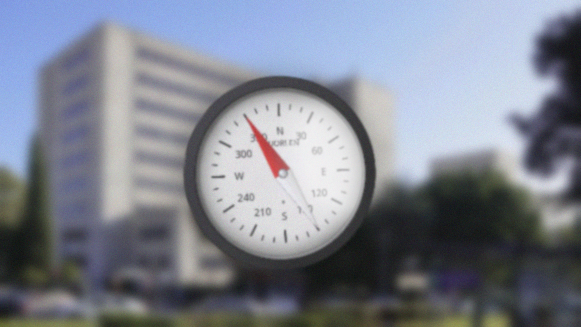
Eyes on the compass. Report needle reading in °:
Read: 330 °
